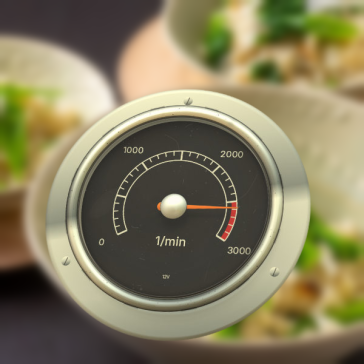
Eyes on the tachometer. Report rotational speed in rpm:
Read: 2600 rpm
